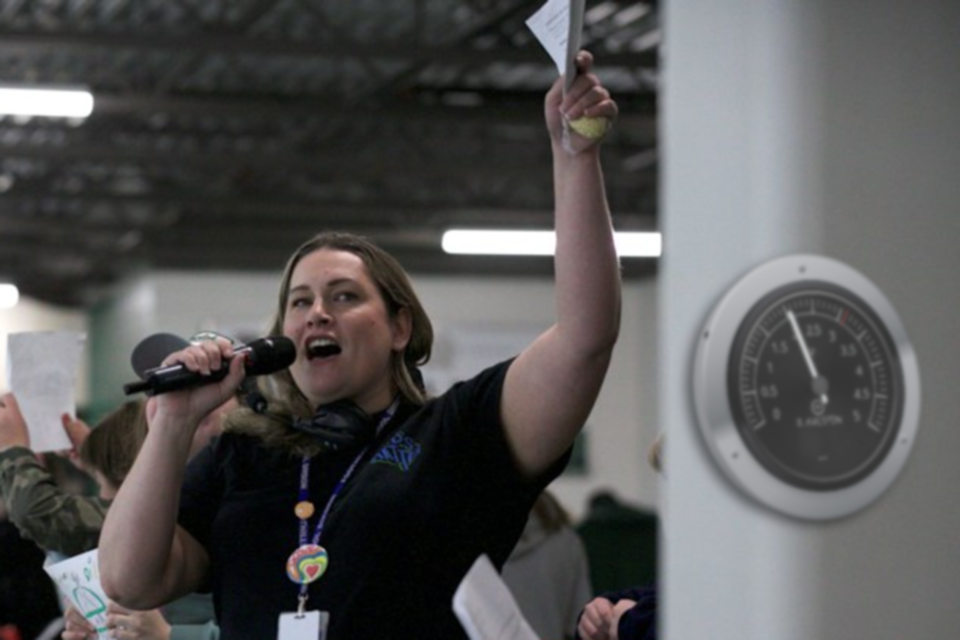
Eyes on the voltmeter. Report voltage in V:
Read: 2 V
